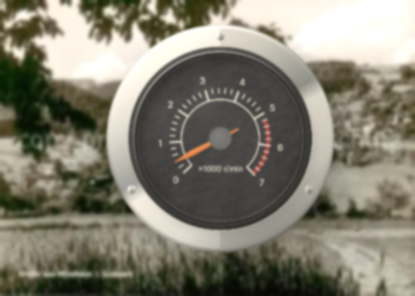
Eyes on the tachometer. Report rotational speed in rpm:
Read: 400 rpm
